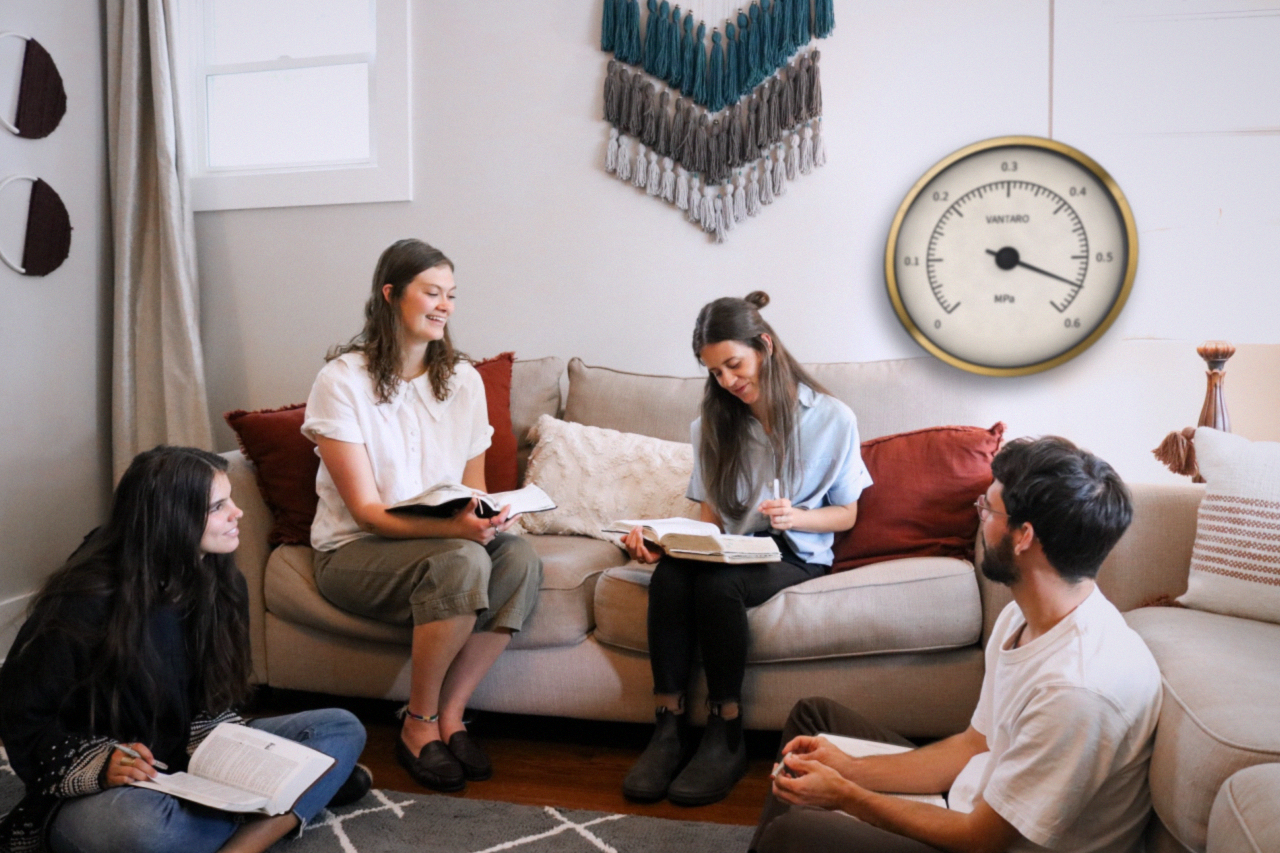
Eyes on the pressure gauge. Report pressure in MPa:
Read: 0.55 MPa
